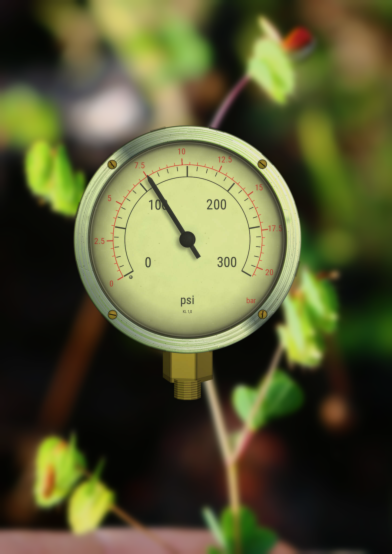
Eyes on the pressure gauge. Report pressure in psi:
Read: 110 psi
